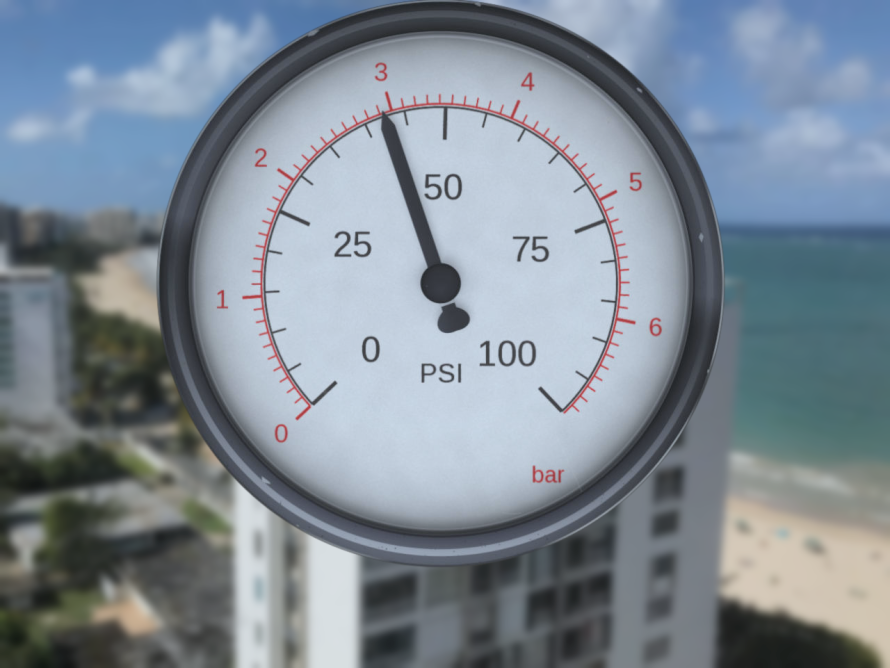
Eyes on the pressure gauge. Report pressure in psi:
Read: 42.5 psi
